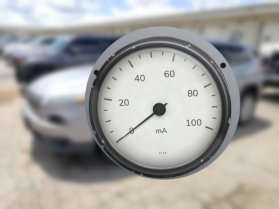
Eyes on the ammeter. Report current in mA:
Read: 0 mA
